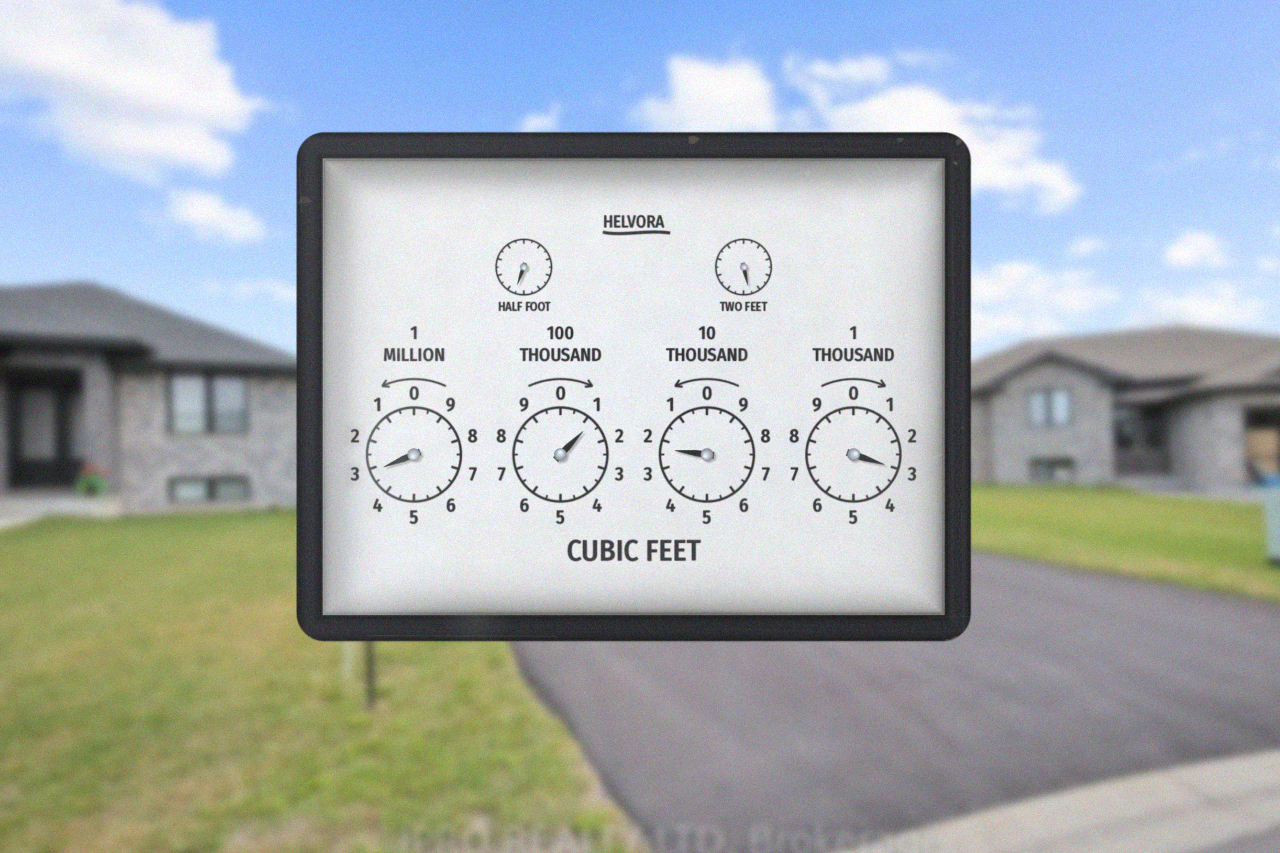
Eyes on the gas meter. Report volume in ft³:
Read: 312300 ft³
